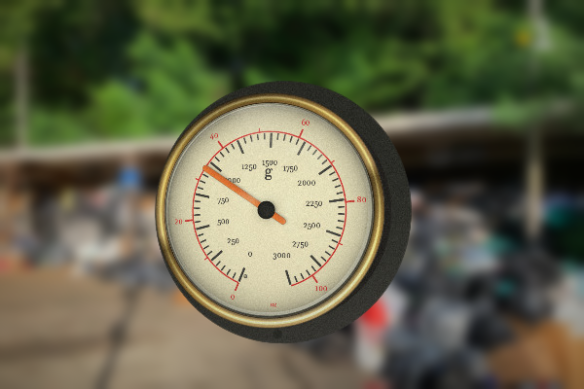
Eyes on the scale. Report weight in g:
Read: 950 g
